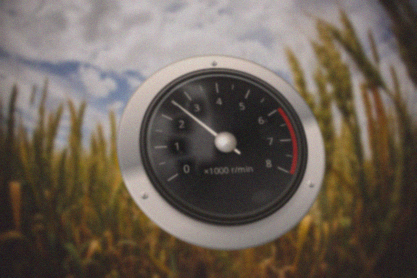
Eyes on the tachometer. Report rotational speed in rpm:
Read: 2500 rpm
